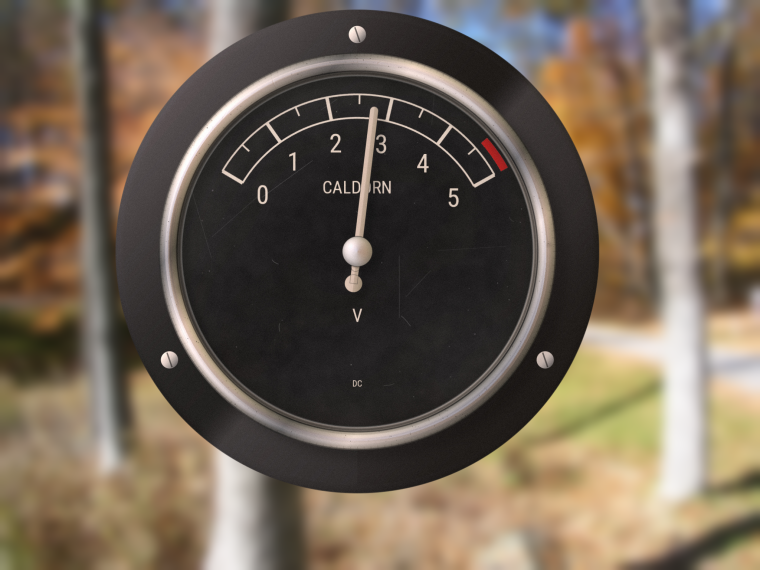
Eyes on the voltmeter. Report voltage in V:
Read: 2.75 V
